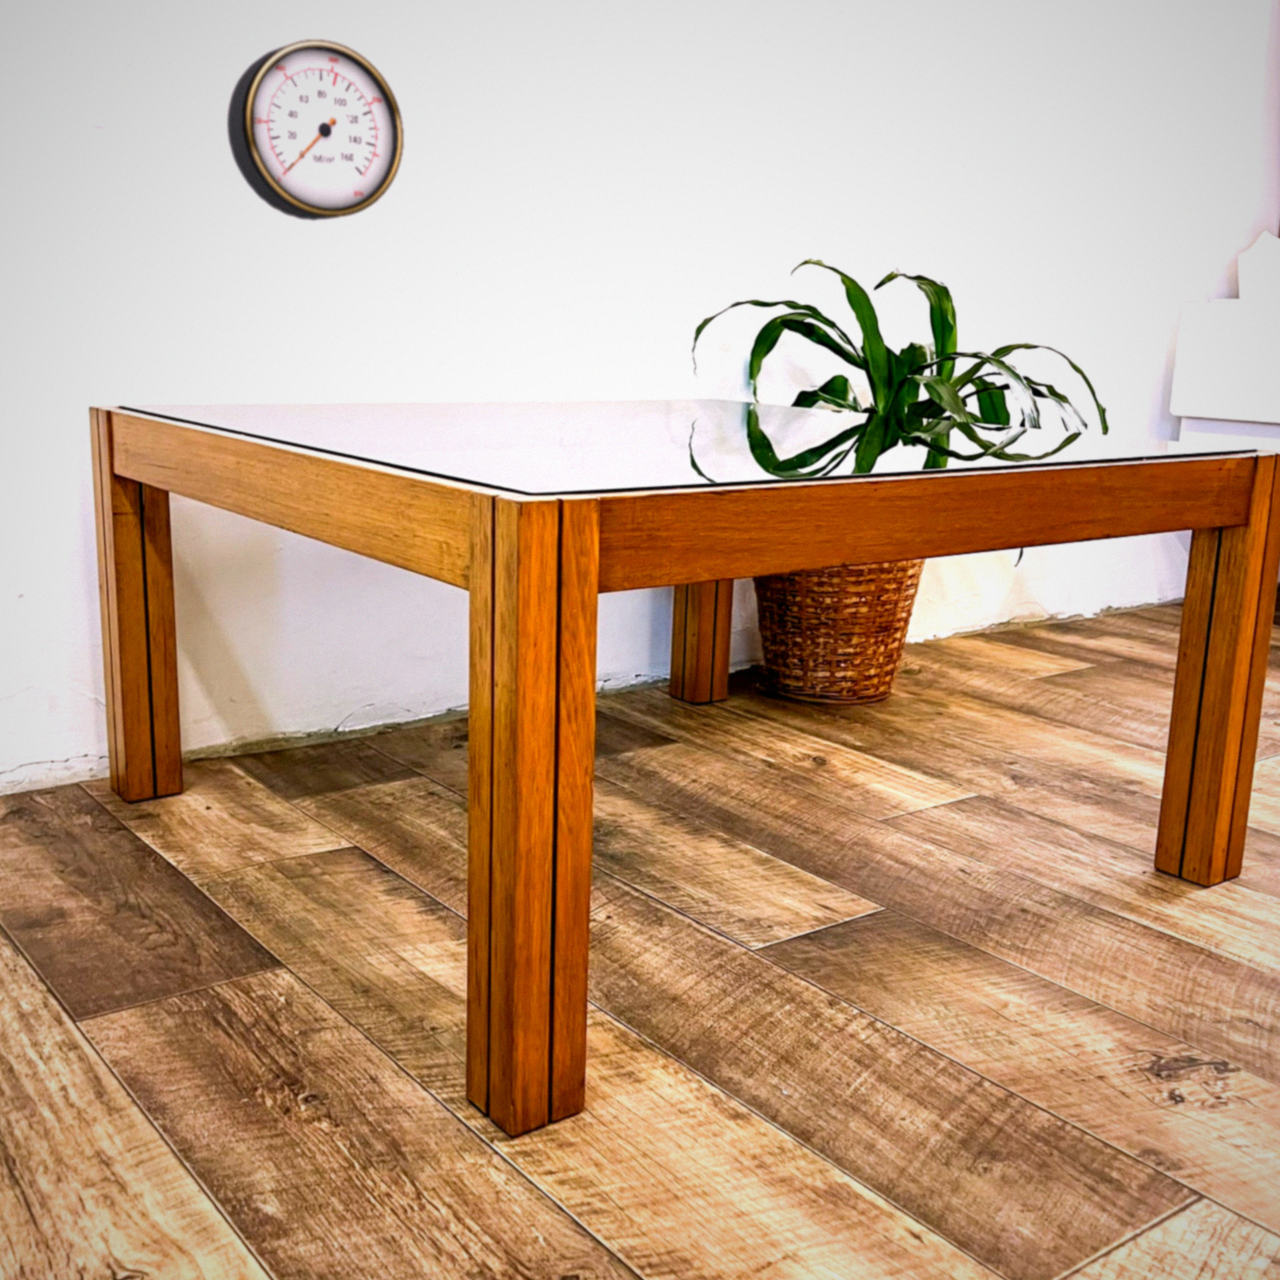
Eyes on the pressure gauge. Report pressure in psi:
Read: 0 psi
